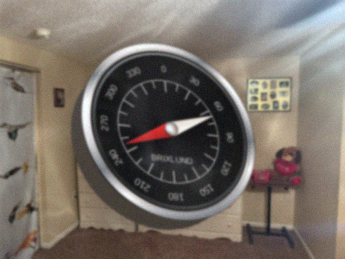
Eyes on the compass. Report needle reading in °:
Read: 247.5 °
